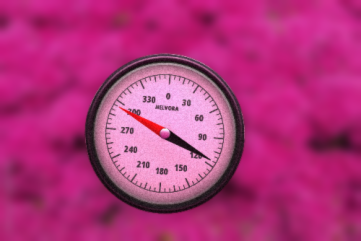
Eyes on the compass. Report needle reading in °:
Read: 295 °
